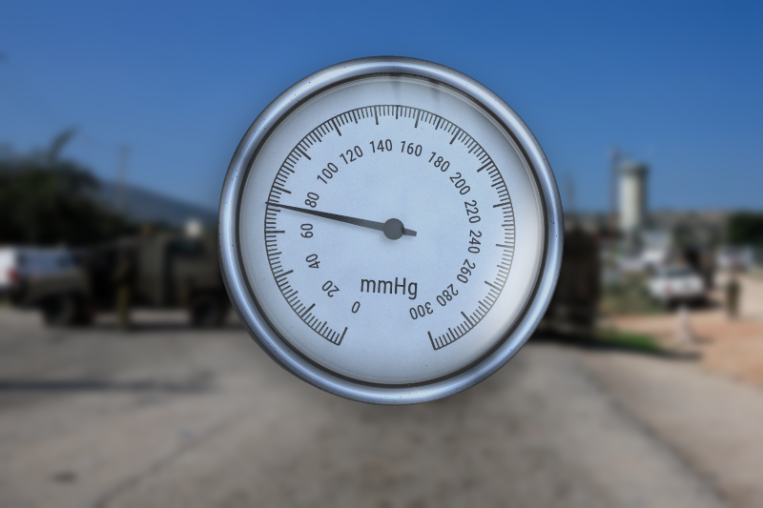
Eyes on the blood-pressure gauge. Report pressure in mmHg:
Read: 72 mmHg
